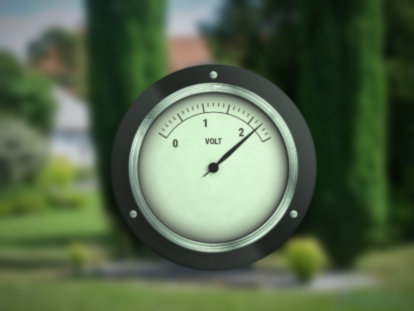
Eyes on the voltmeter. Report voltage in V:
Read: 2.2 V
